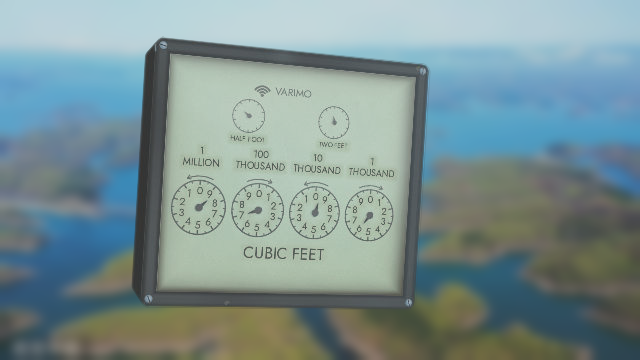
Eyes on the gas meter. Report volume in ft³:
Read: 869600 ft³
